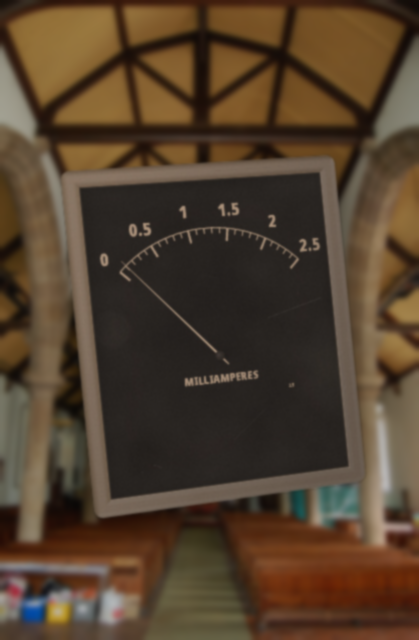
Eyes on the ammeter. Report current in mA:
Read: 0.1 mA
